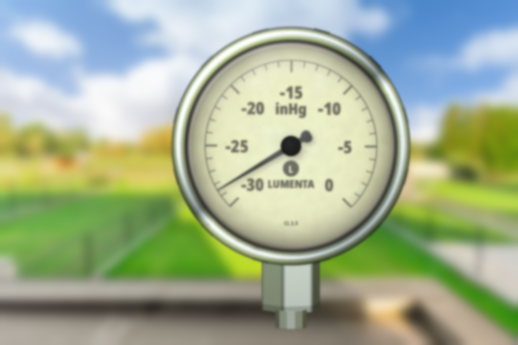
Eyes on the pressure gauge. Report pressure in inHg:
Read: -28.5 inHg
